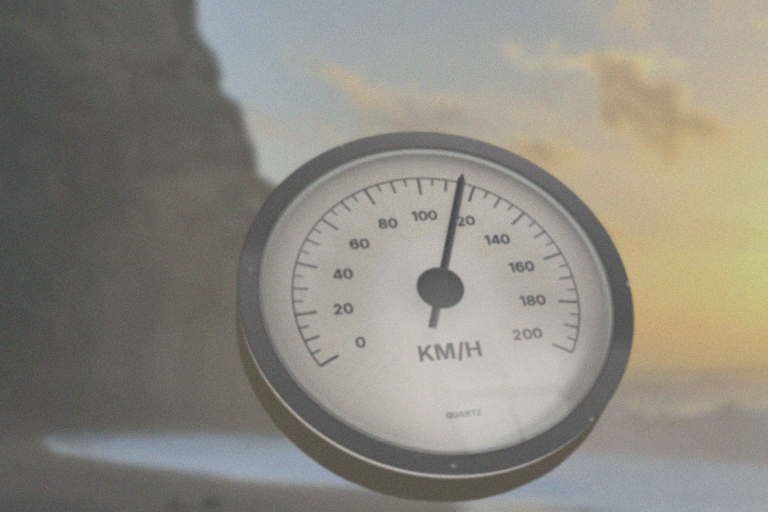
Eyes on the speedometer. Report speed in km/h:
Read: 115 km/h
